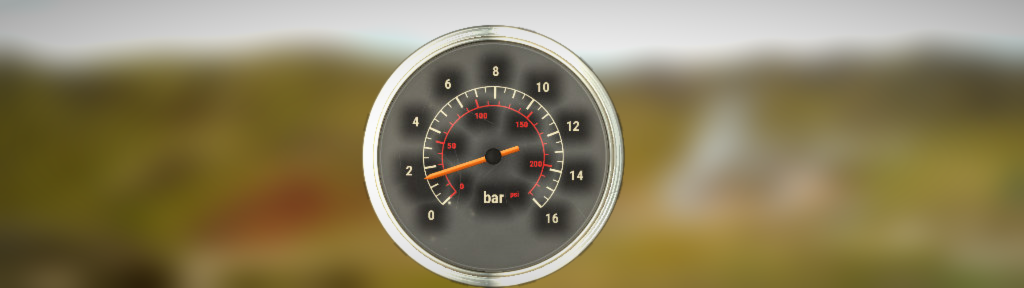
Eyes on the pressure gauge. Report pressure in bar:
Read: 1.5 bar
